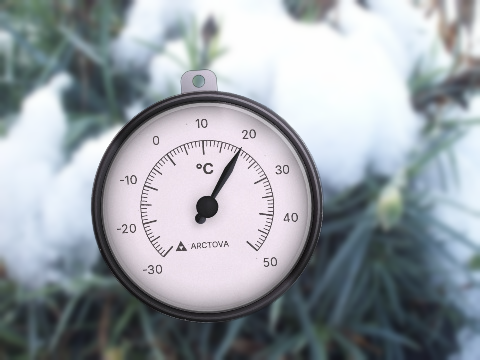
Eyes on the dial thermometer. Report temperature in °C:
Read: 20 °C
